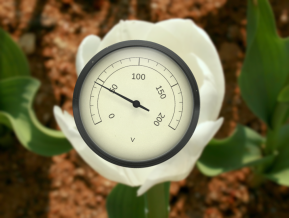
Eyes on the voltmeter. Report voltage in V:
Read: 45 V
